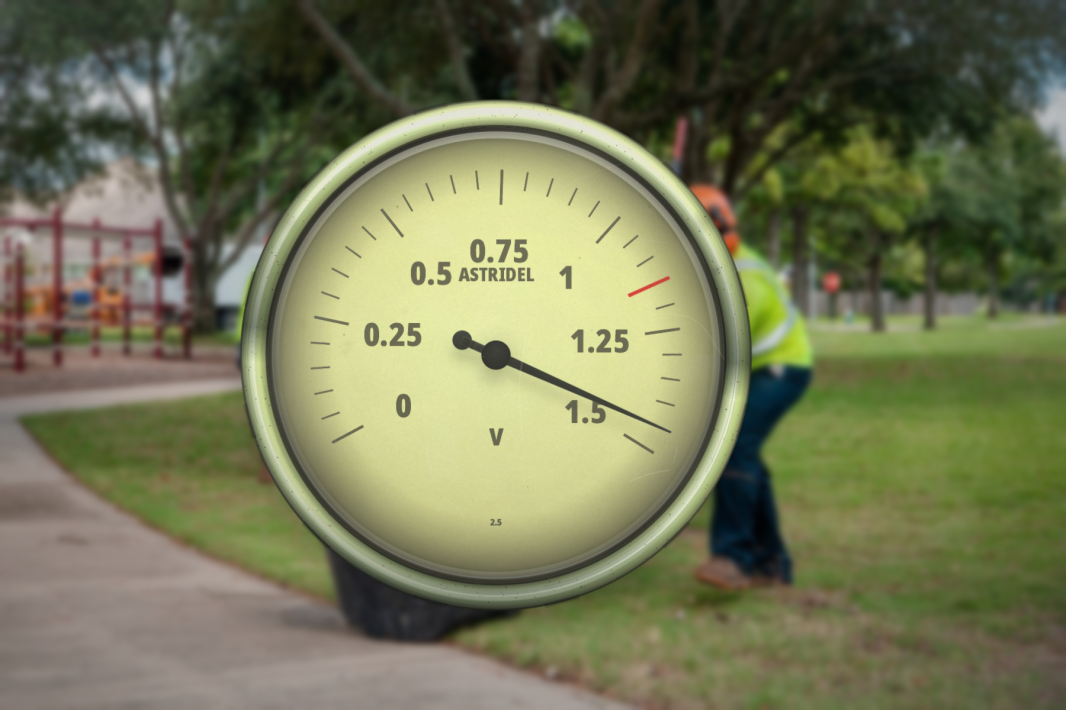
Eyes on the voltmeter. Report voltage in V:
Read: 1.45 V
